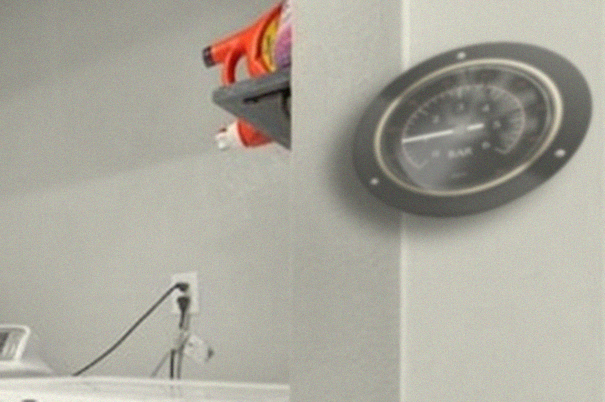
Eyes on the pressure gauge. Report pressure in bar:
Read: 1 bar
